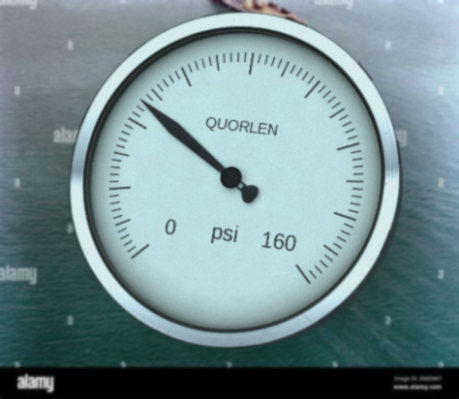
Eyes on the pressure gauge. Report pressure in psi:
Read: 46 psi
